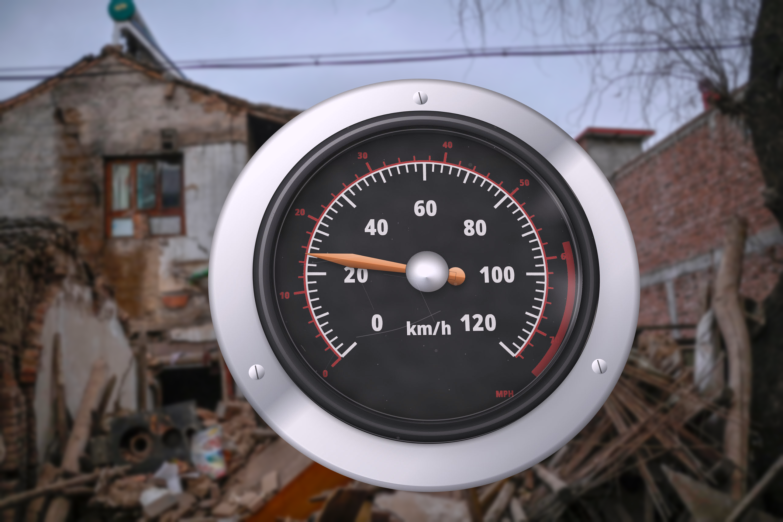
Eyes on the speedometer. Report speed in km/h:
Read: 24 km/h
